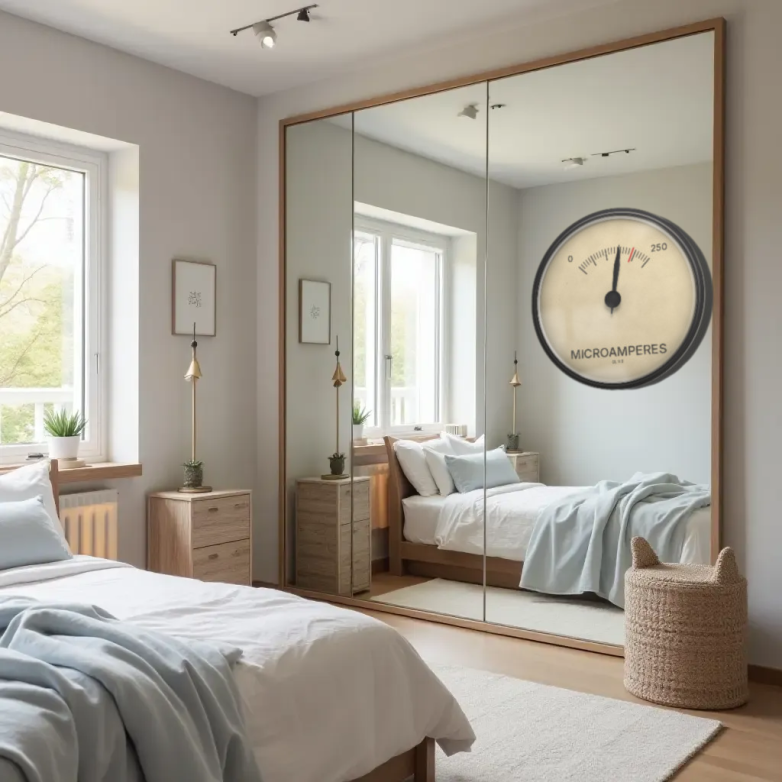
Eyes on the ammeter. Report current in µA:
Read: 150 µA
